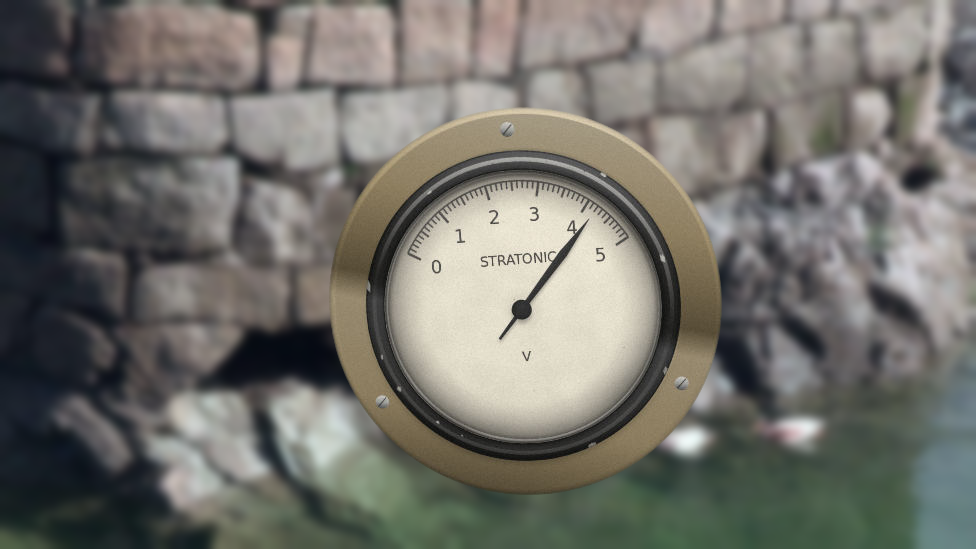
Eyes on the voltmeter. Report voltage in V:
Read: 4.2 V
